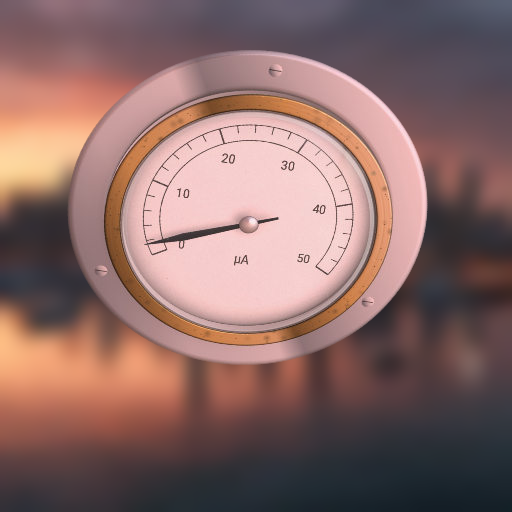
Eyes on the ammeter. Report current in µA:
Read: 2 µA
